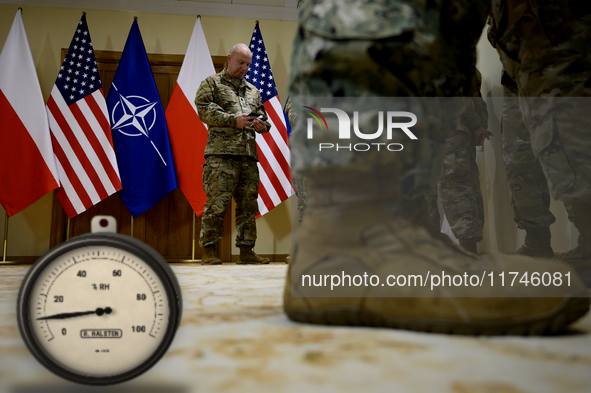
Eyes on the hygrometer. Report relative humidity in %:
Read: 10 %
